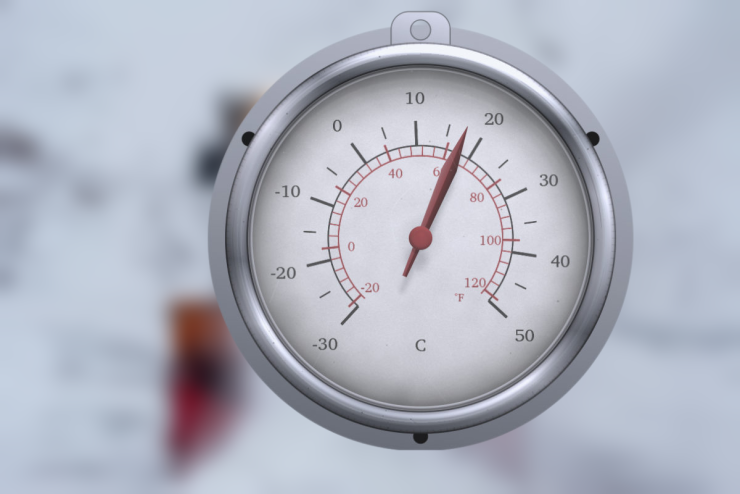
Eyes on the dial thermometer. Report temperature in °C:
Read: 17.5 °C
